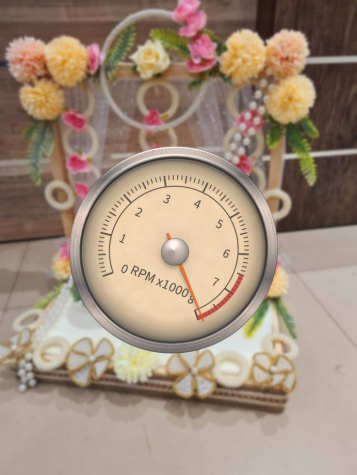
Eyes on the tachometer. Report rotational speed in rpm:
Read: 7900 rpm
